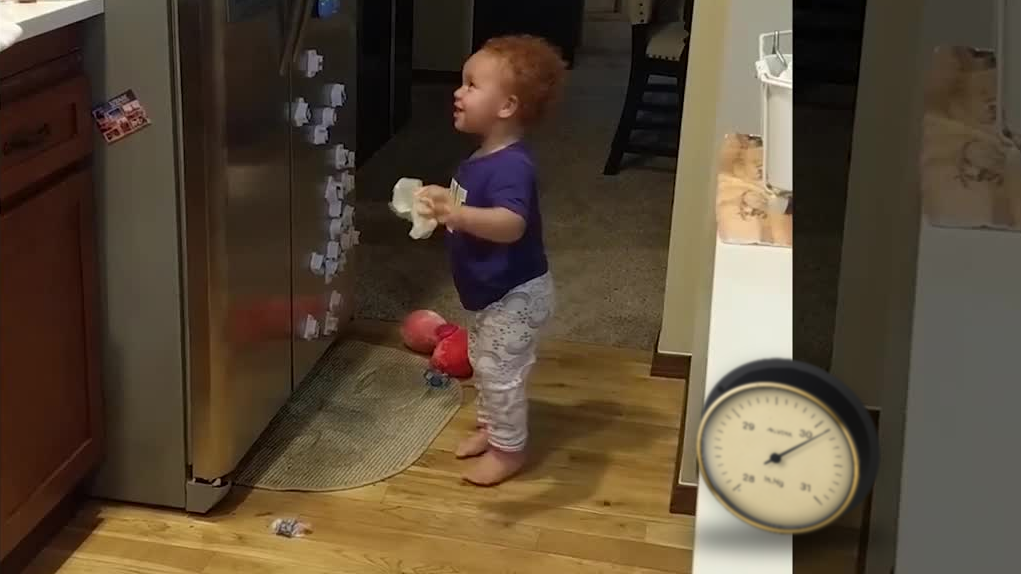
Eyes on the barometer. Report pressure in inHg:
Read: 30.1 inHg
